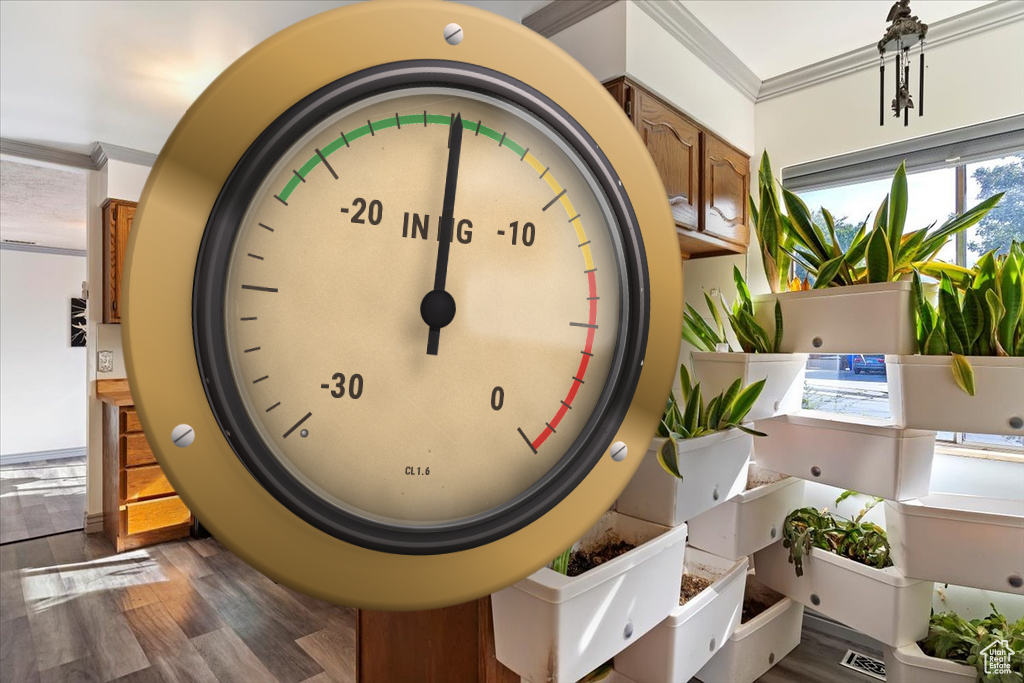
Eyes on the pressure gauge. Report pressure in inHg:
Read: -15 inHg
